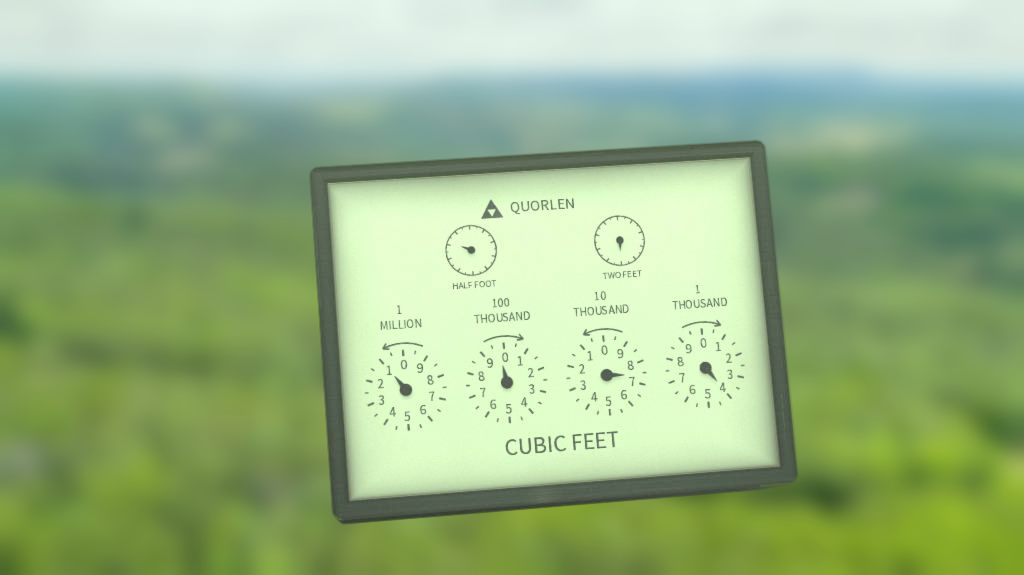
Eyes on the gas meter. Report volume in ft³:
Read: 97400 ft³
